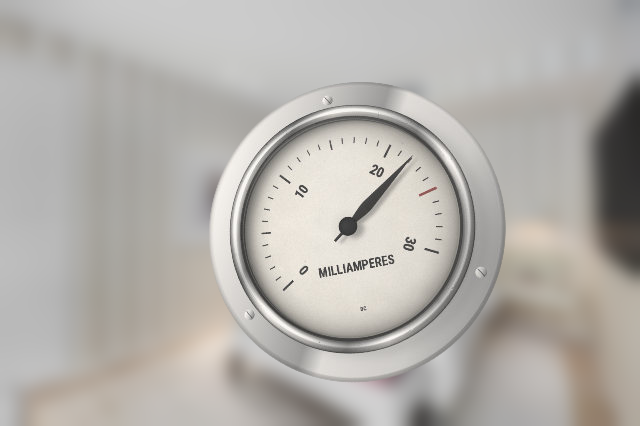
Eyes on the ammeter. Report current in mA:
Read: 22 mA
